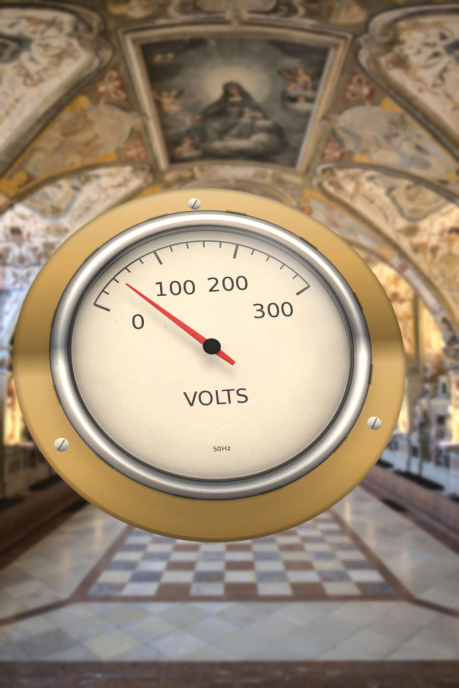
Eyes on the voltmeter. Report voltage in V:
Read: 40 V
